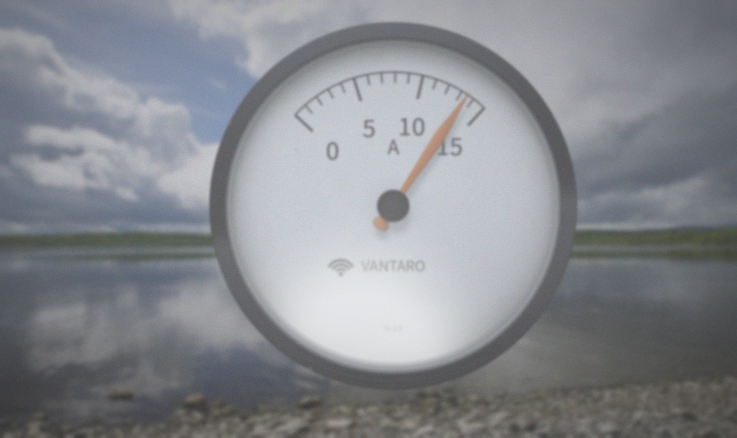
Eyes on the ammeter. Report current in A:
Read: 13.5 A
